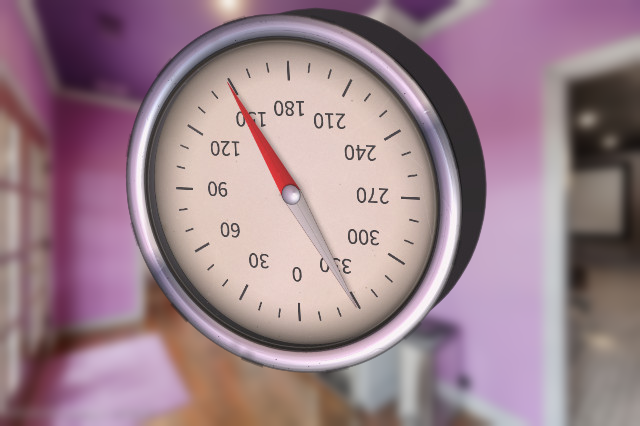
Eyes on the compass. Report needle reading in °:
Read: 150 °
